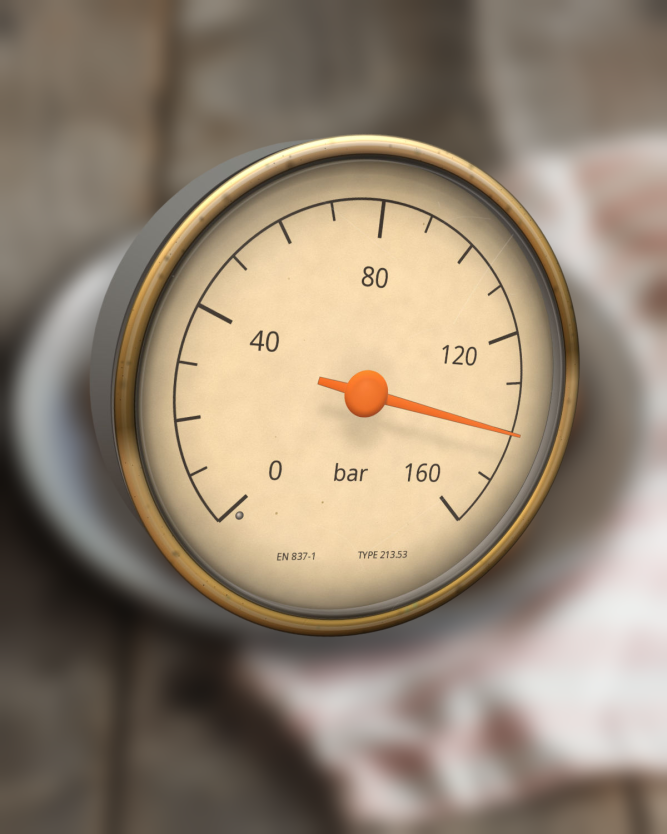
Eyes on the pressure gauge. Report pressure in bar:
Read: 140 bar
